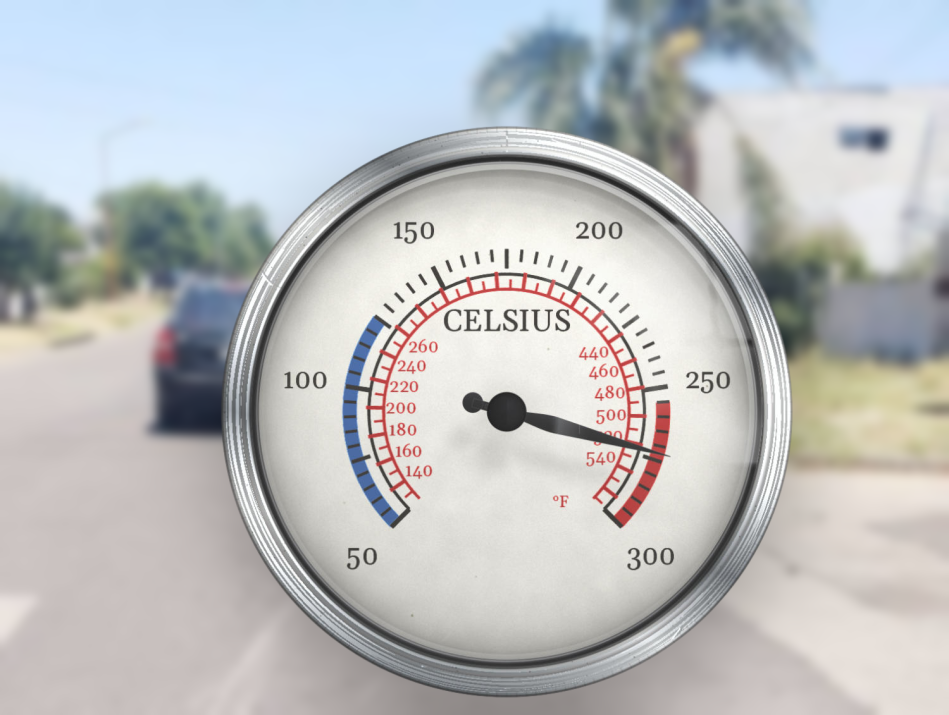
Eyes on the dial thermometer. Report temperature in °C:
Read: 272.5 °C
